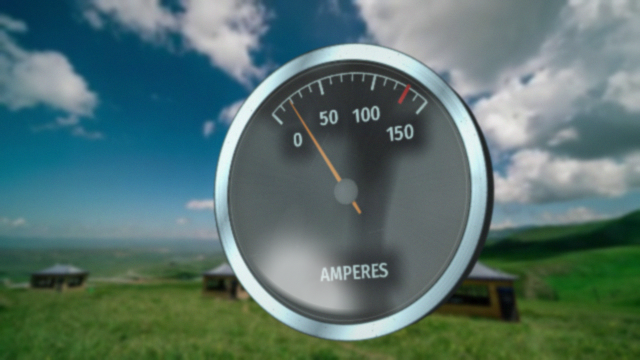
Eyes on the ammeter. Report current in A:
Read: 20 A
